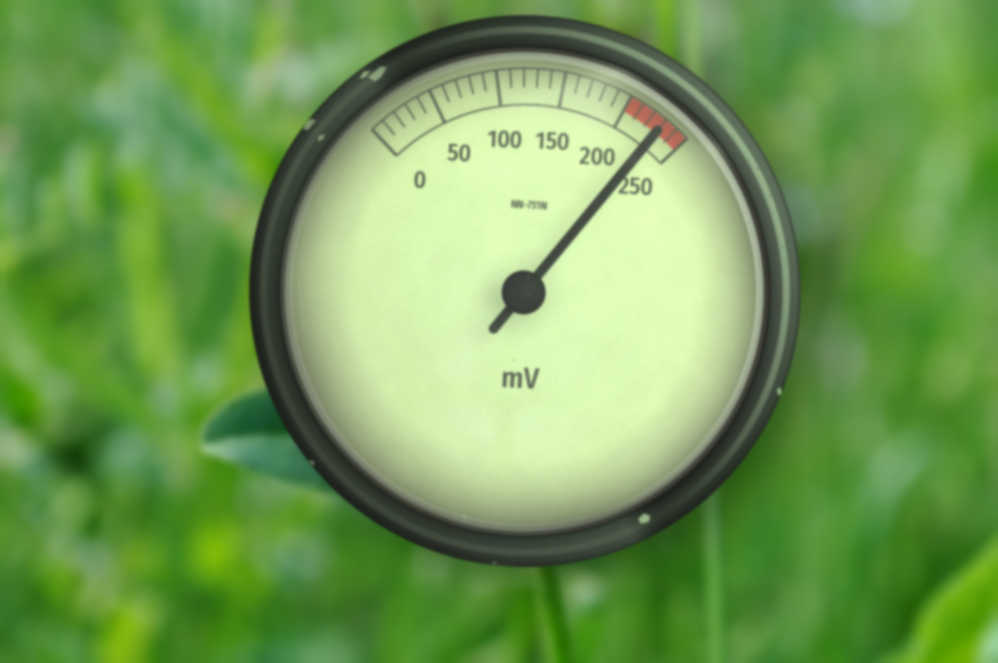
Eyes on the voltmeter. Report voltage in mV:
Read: 230 mV
